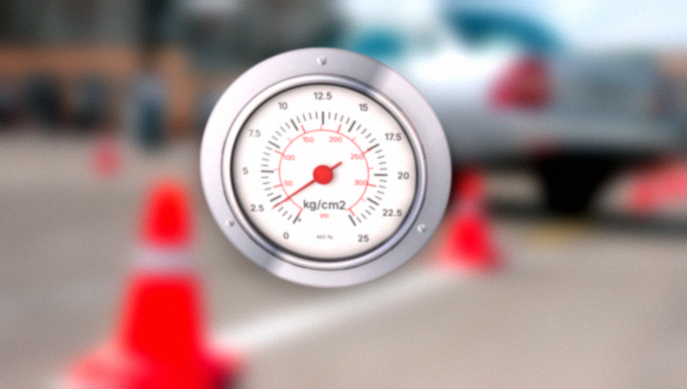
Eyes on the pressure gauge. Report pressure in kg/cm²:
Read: 2 kg/cm²
